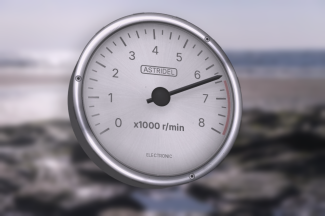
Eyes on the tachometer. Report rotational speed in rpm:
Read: 6375 rpm
